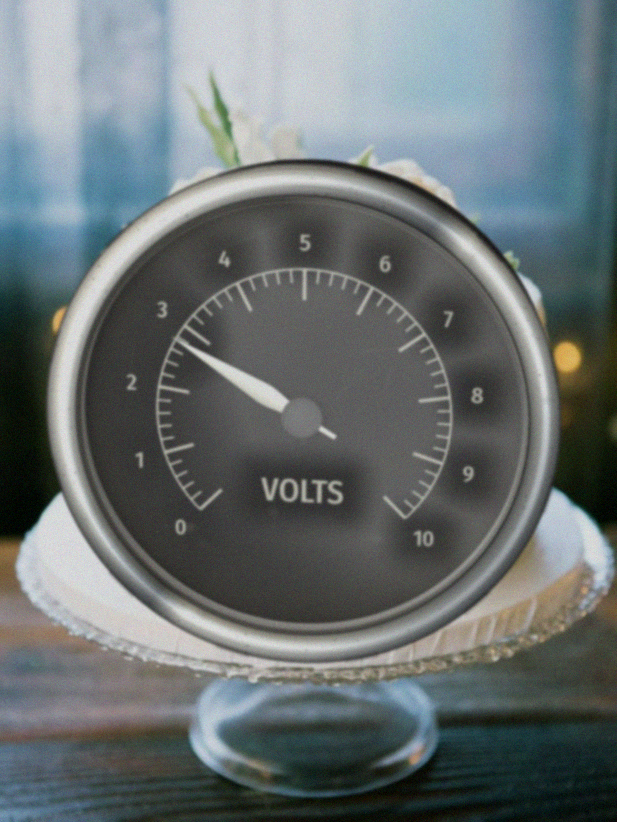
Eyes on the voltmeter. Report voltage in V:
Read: 2.8 V
